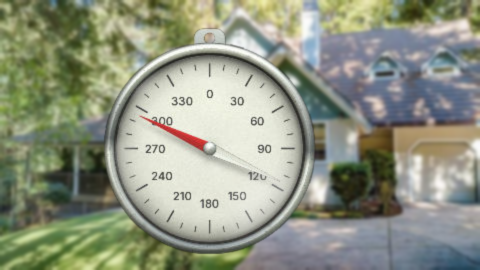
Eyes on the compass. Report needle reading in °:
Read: 295 °
